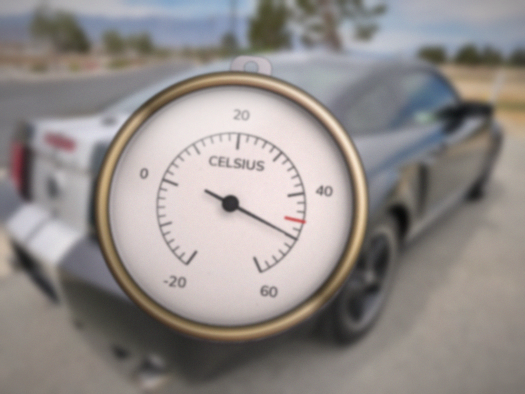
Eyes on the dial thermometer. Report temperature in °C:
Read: 50 °C
